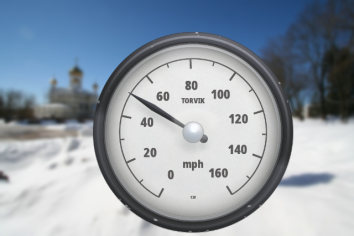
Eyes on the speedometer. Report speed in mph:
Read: 50 mph
